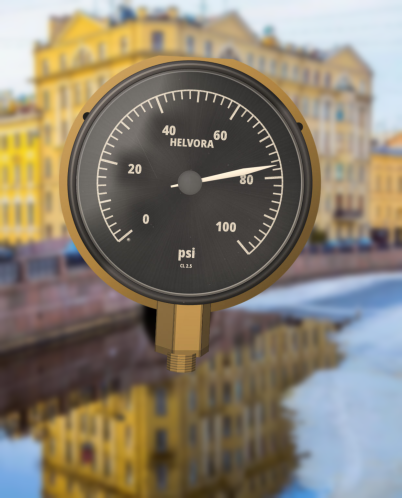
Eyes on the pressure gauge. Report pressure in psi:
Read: 77 psi
